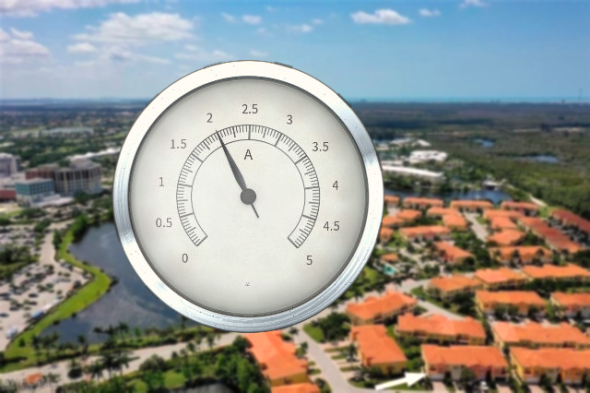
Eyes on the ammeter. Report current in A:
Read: 2 A
